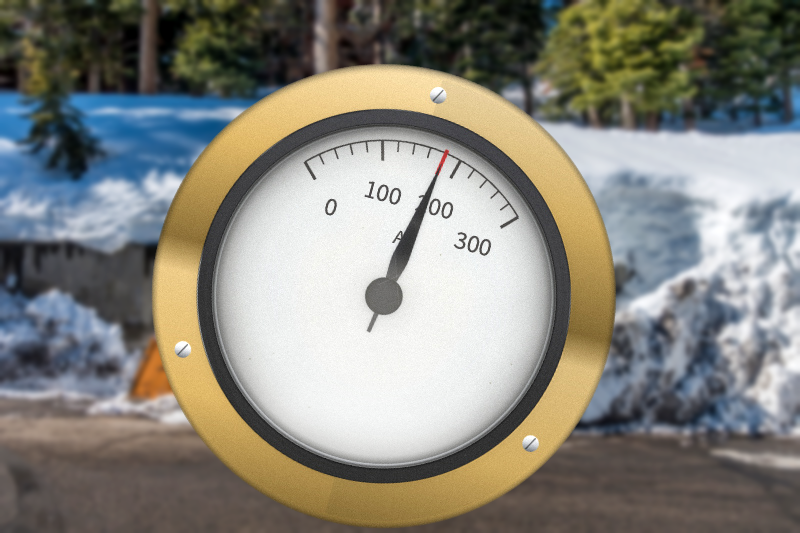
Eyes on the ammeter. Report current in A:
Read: 180 A
